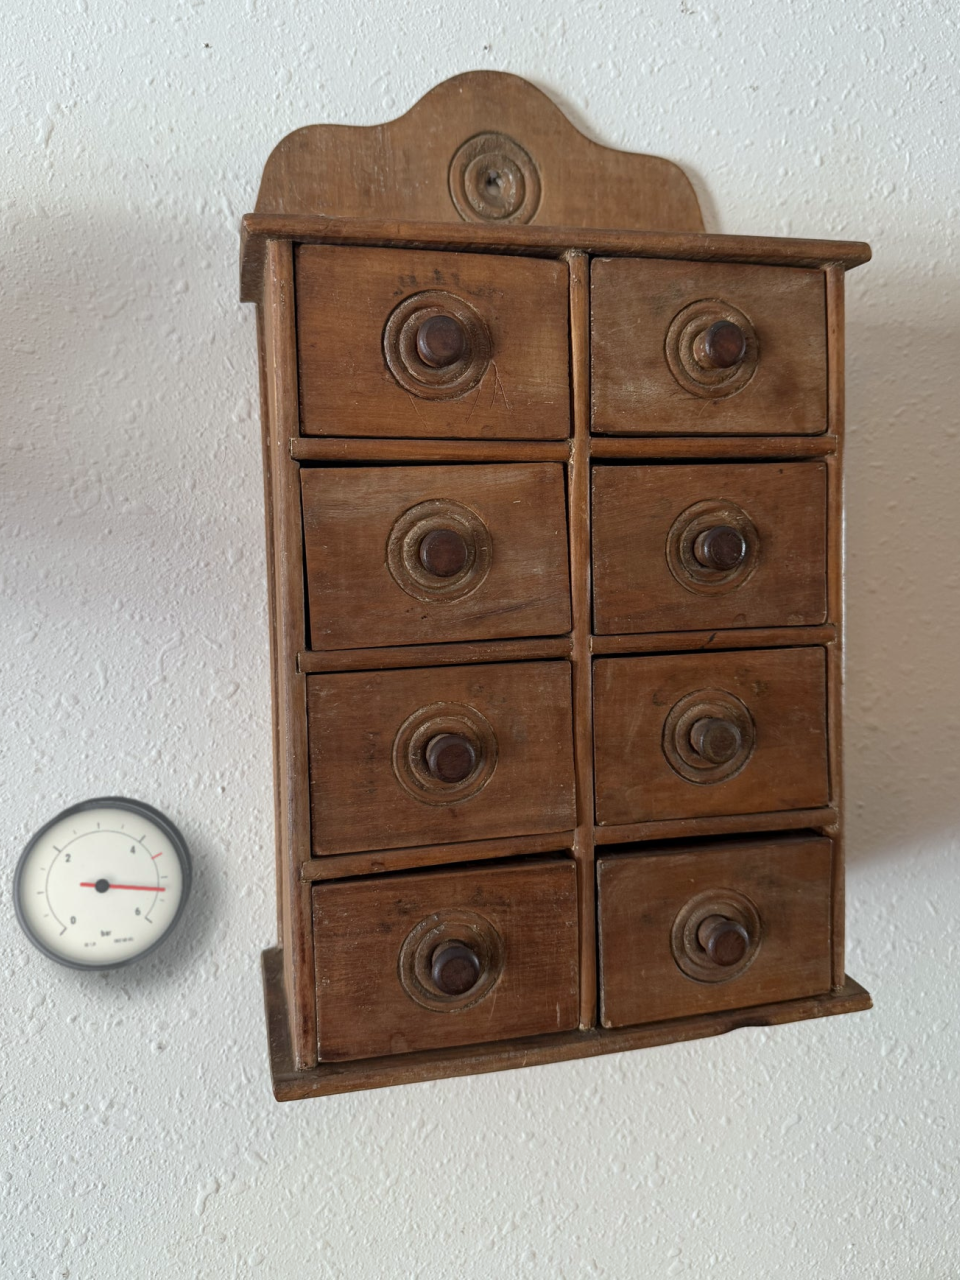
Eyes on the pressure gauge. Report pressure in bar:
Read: 5.25 bar
